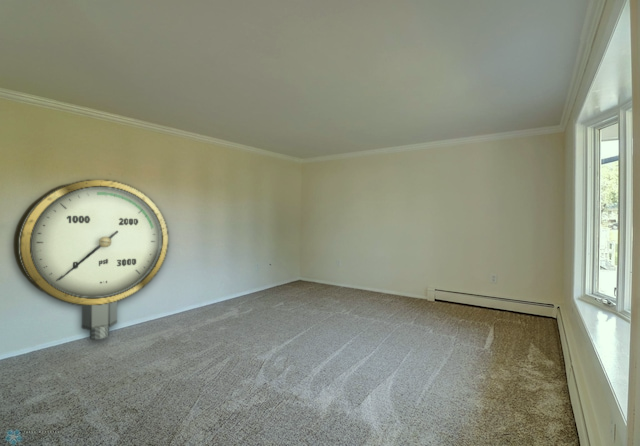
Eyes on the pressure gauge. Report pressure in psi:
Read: 0 psi
